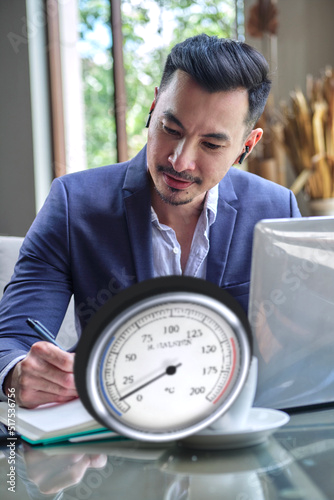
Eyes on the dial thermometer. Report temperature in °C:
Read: 12.5 °C
